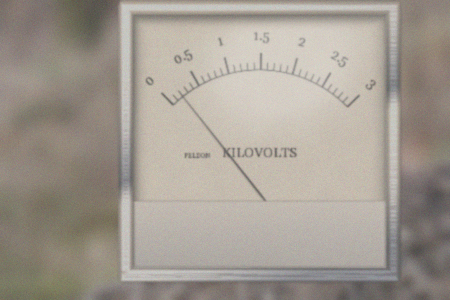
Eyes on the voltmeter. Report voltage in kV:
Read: 0.2 kV
